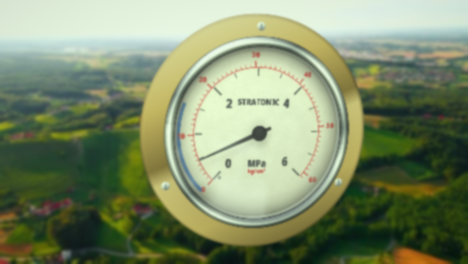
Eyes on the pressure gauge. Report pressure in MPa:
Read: 0.5 MPa
